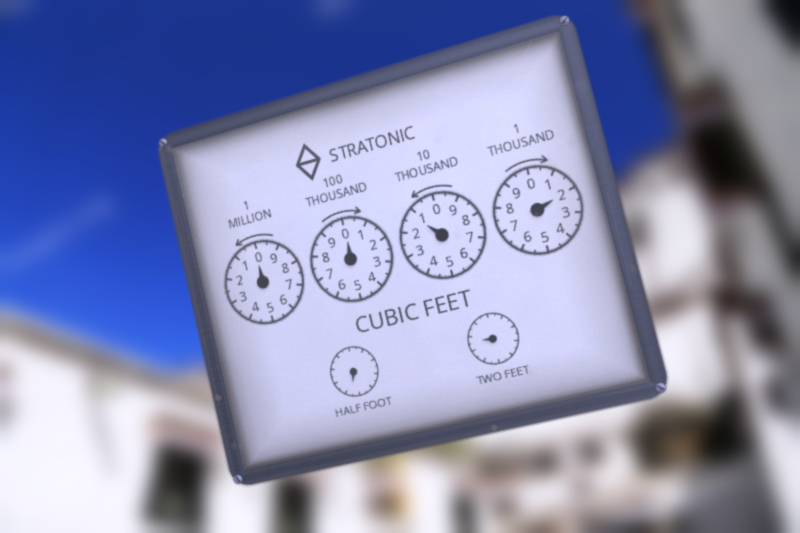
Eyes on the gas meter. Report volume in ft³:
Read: 1200 ft³
